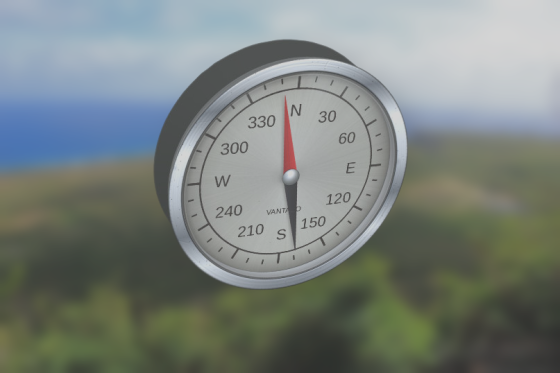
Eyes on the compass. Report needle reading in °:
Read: 350 °
